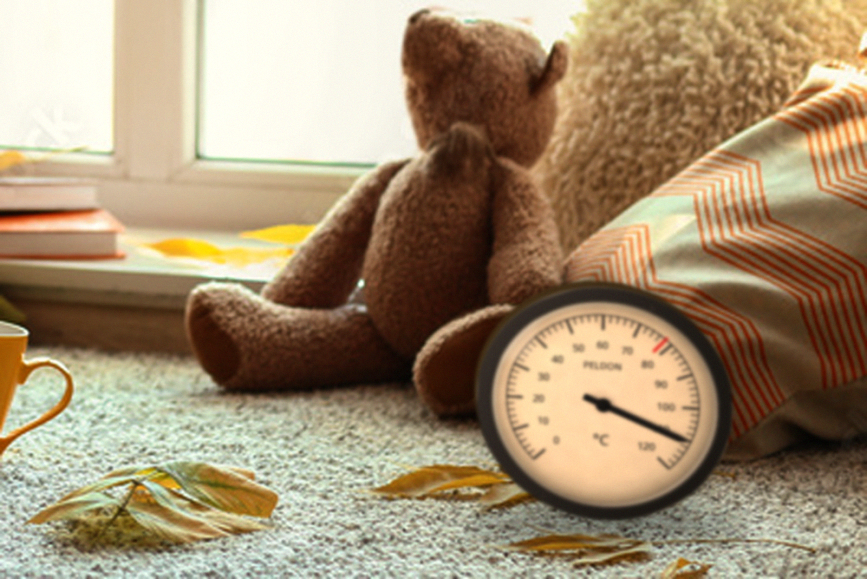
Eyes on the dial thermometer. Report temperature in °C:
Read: 110 °C
